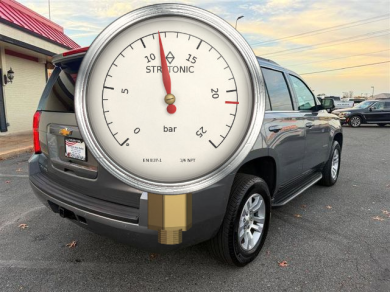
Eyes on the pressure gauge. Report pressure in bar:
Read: 11.5 bar
